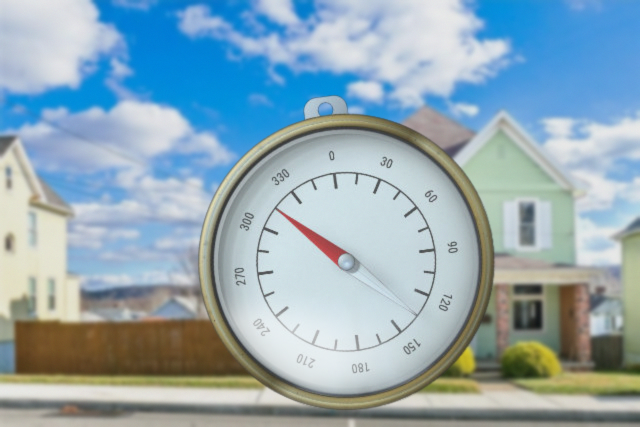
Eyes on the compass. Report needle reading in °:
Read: 315 °
